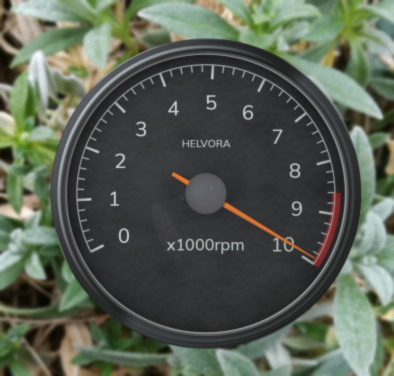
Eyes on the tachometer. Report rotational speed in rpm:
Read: 9900 rpm
